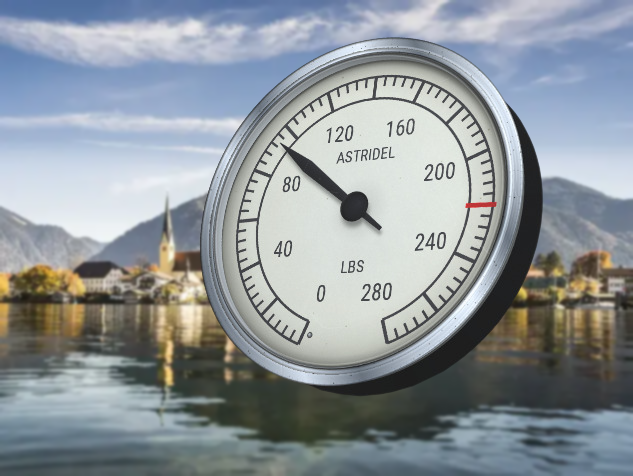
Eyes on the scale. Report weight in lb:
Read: 94 lb
